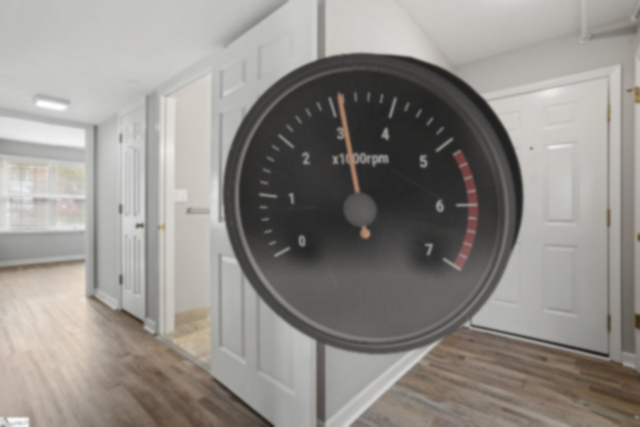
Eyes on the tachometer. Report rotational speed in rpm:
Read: 3200 rpm
